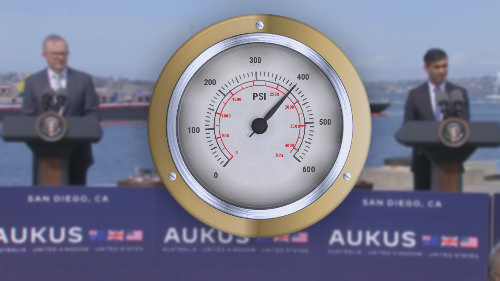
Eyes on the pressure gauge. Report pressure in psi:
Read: 400 psi
